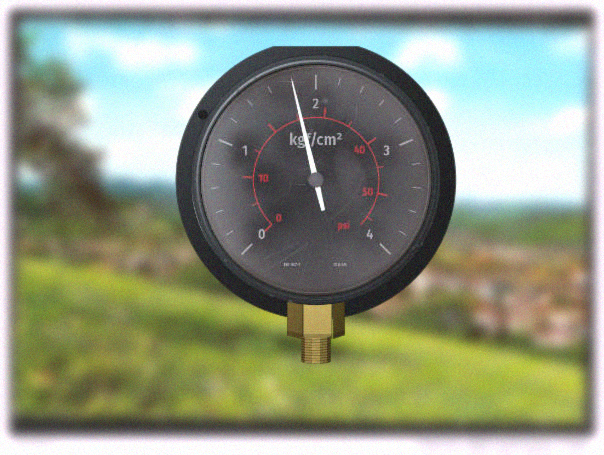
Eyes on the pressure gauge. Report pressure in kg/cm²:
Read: 1.8 kg/cm²
